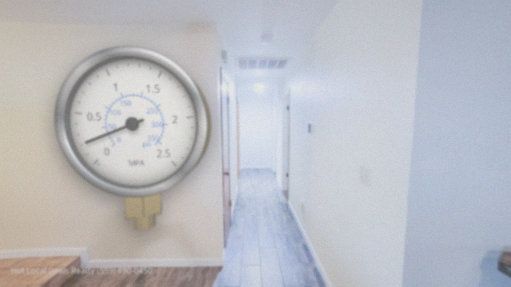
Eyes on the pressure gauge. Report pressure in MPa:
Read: 0.2 MPa
